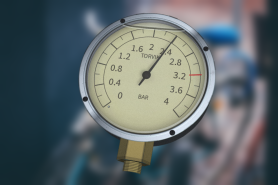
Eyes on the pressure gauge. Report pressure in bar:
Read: 2.4 bar
